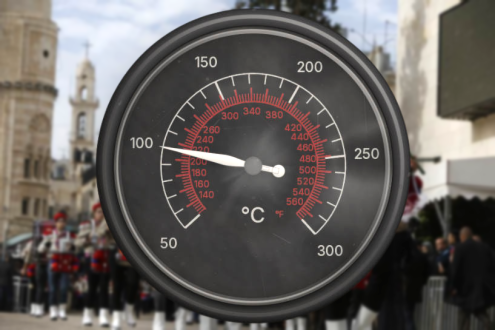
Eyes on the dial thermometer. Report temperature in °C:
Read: 100 °C
